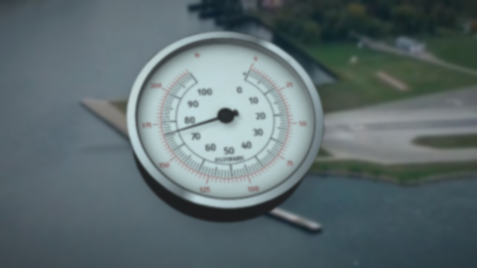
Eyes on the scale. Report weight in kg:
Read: 75 kg
